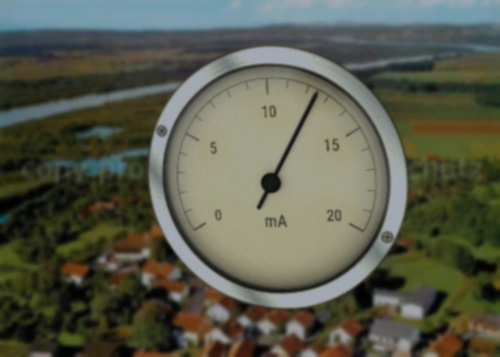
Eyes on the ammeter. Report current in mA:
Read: 12.5 mA
